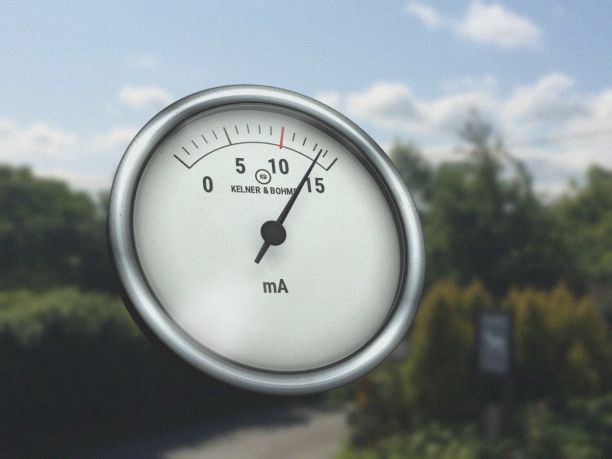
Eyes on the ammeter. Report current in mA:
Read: 13.5 mA
